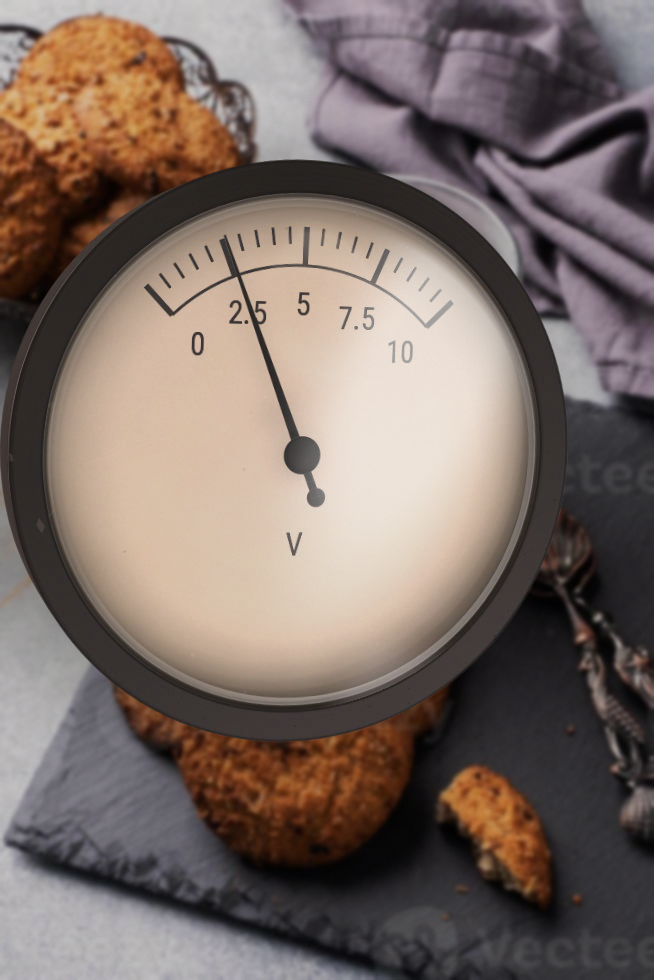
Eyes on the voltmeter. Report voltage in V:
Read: 2.5 V
